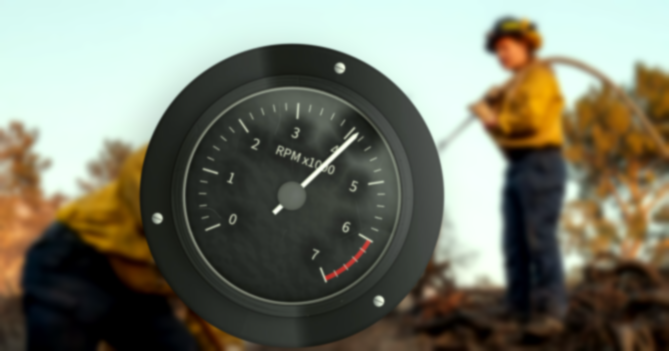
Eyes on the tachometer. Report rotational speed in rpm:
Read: 4100 rpm
